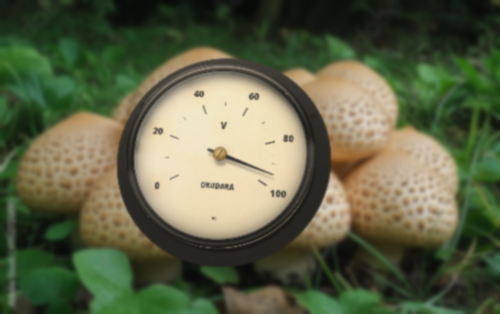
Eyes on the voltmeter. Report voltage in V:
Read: 95 V
